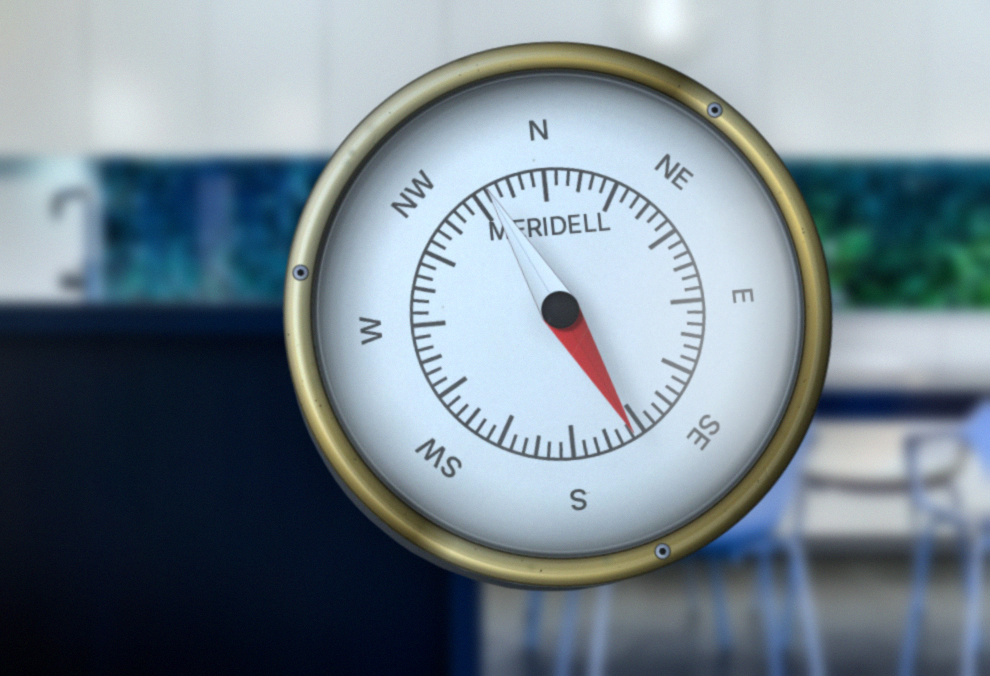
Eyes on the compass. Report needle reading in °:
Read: 155 °
